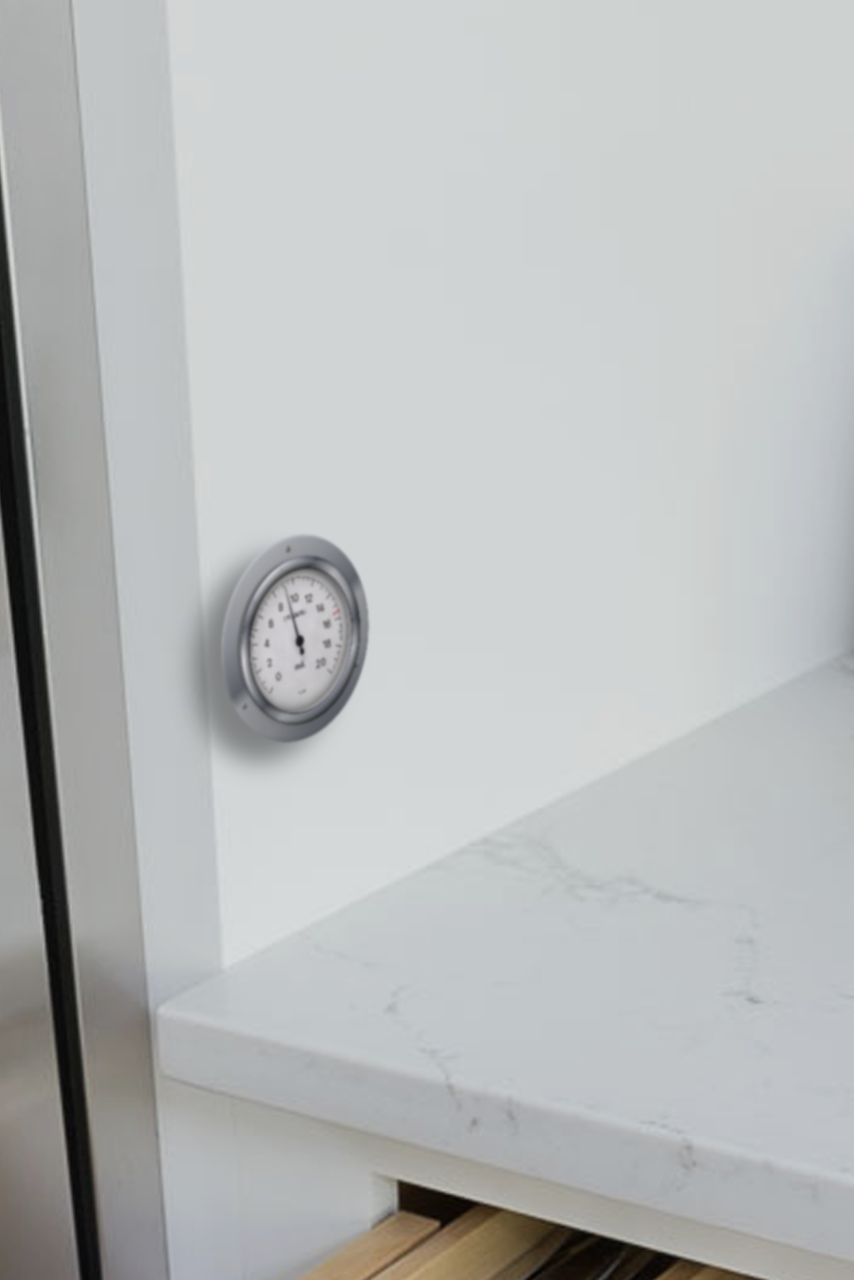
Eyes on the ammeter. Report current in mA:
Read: 9 mA
